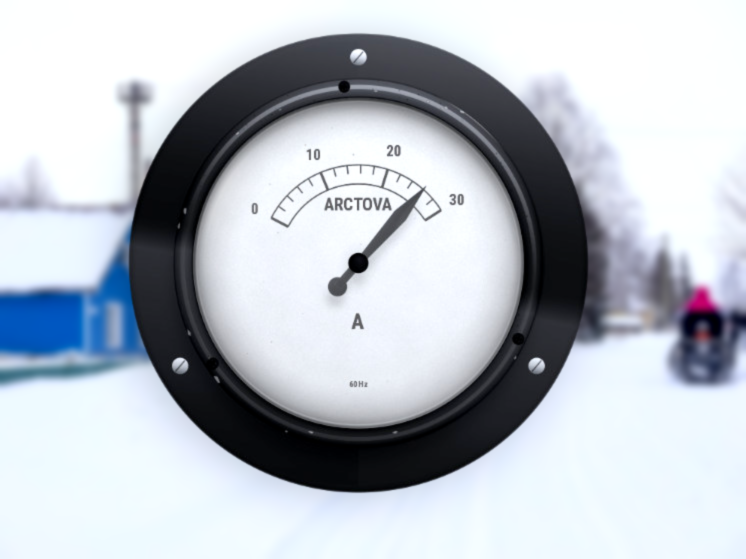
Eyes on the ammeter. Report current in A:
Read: 26 A
